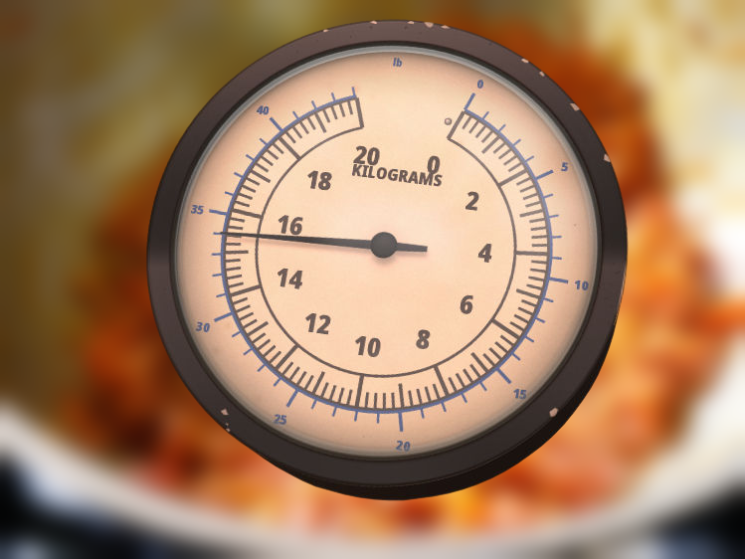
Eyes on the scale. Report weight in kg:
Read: 15.4 kg
